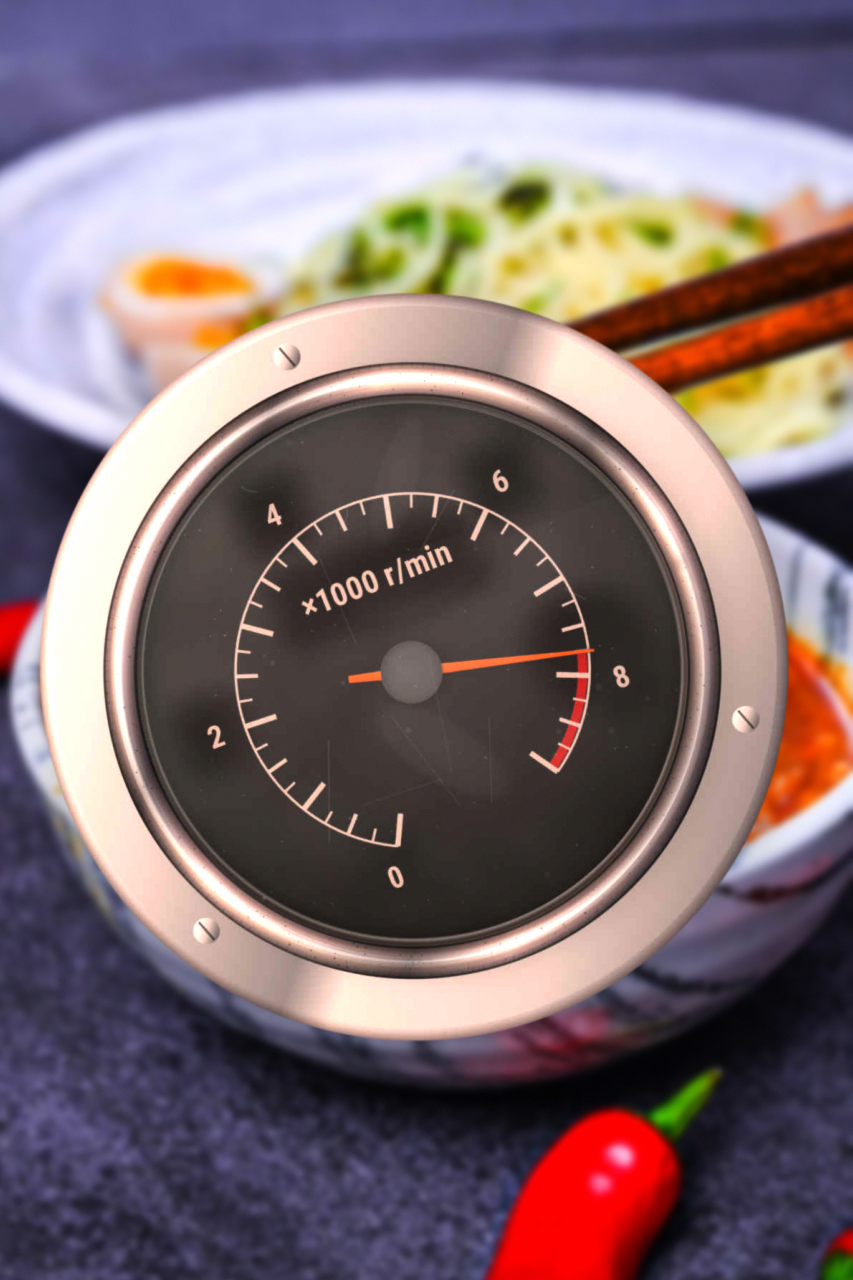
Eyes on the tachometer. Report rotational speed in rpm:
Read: 7750 rpm
